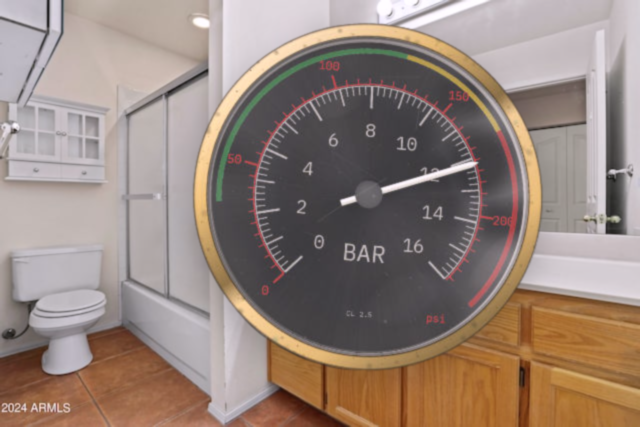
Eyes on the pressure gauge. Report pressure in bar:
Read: 12.2 bar
